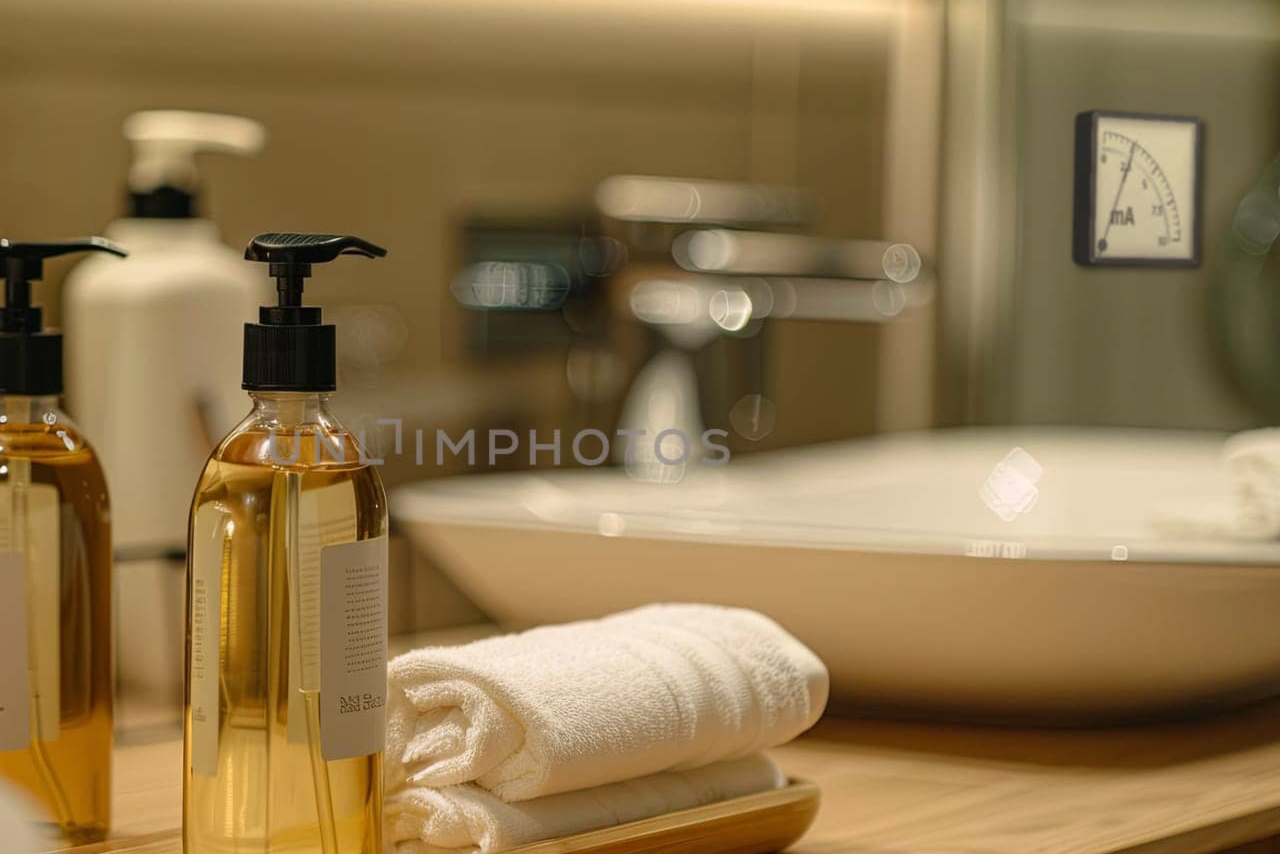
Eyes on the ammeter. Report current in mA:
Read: 2.5 mA
